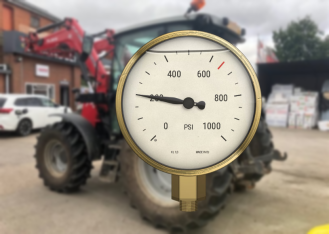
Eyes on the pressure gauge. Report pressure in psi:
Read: 200 psi
